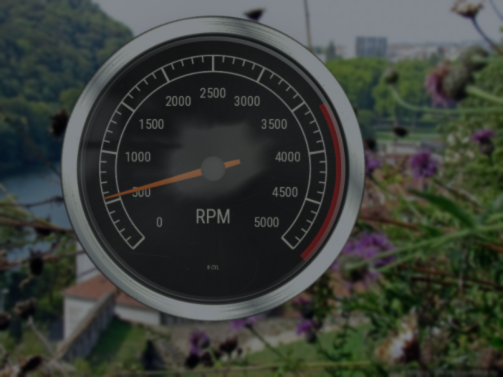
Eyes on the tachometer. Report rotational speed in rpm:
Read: 550 rpm
